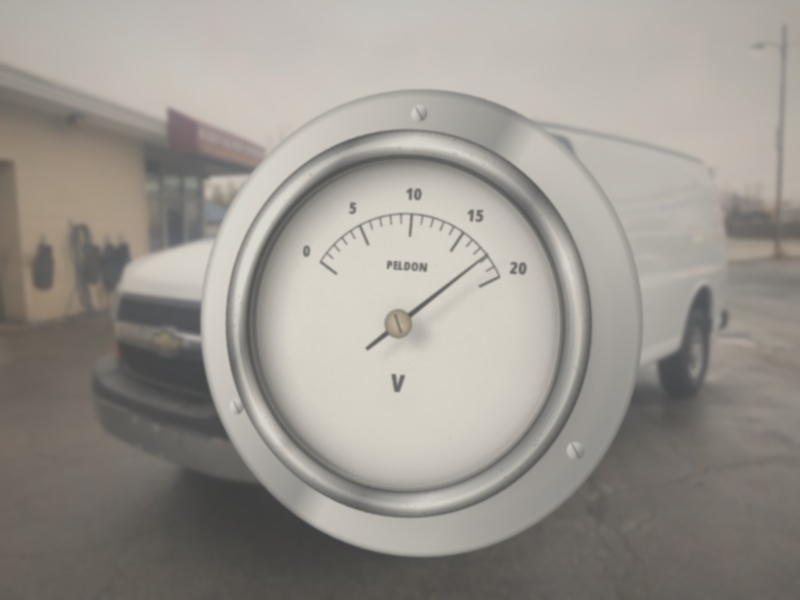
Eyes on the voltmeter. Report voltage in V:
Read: 18 V
